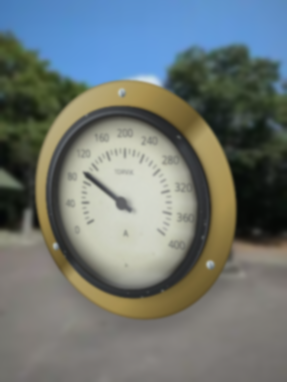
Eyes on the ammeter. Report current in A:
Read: 100 A
